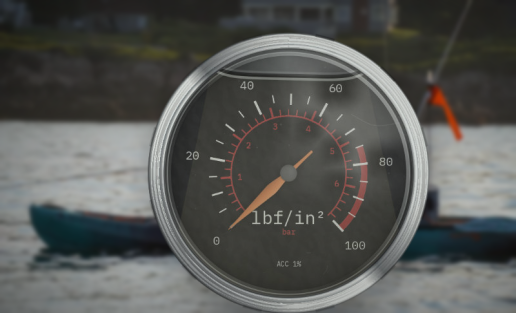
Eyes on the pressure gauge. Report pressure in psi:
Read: 0 psi
